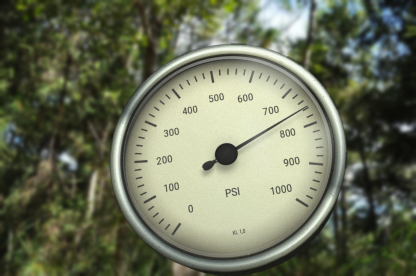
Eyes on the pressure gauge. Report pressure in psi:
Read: 760 psi
